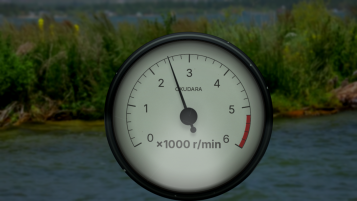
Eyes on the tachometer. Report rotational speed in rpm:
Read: 2500 rpm
